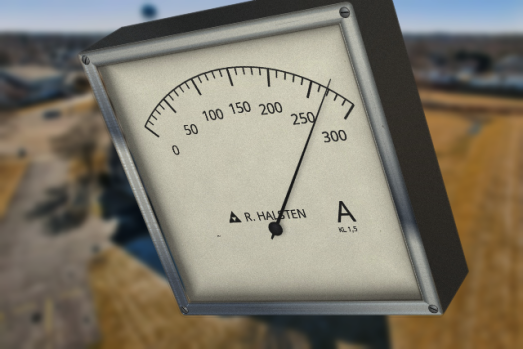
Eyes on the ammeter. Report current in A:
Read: 270 A
